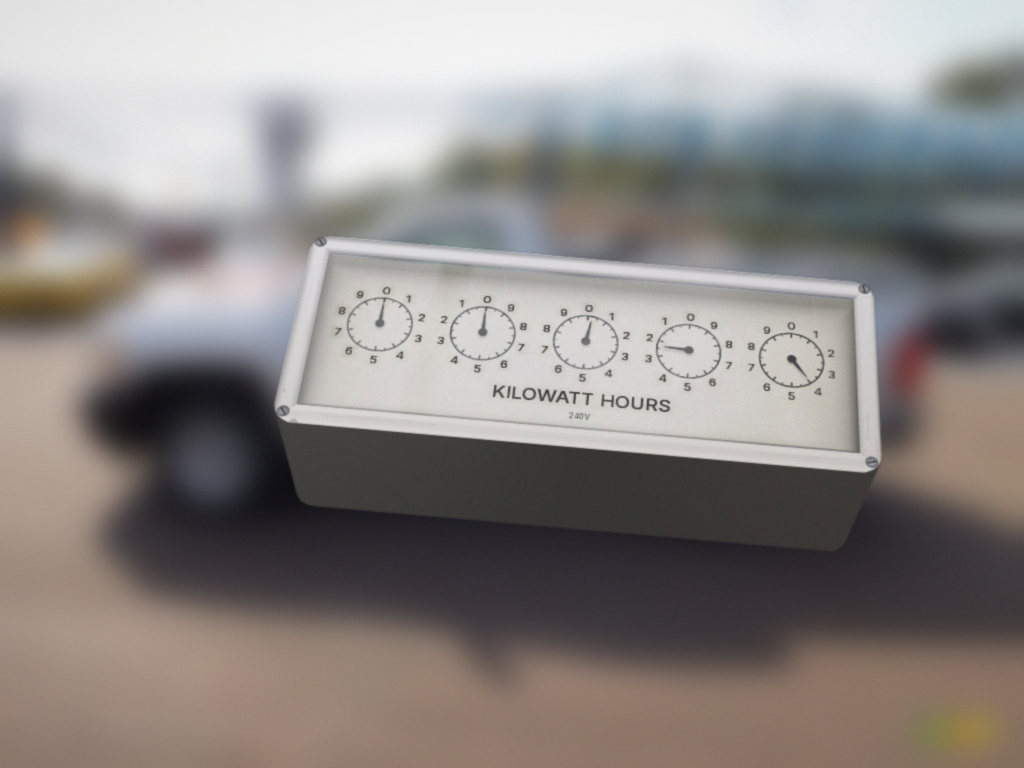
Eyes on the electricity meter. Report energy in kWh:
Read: 24 kWh
